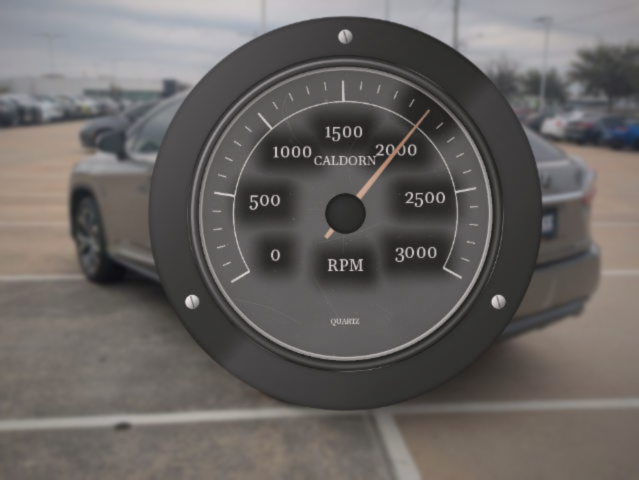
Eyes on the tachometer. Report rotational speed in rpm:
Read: 2000 rpm
